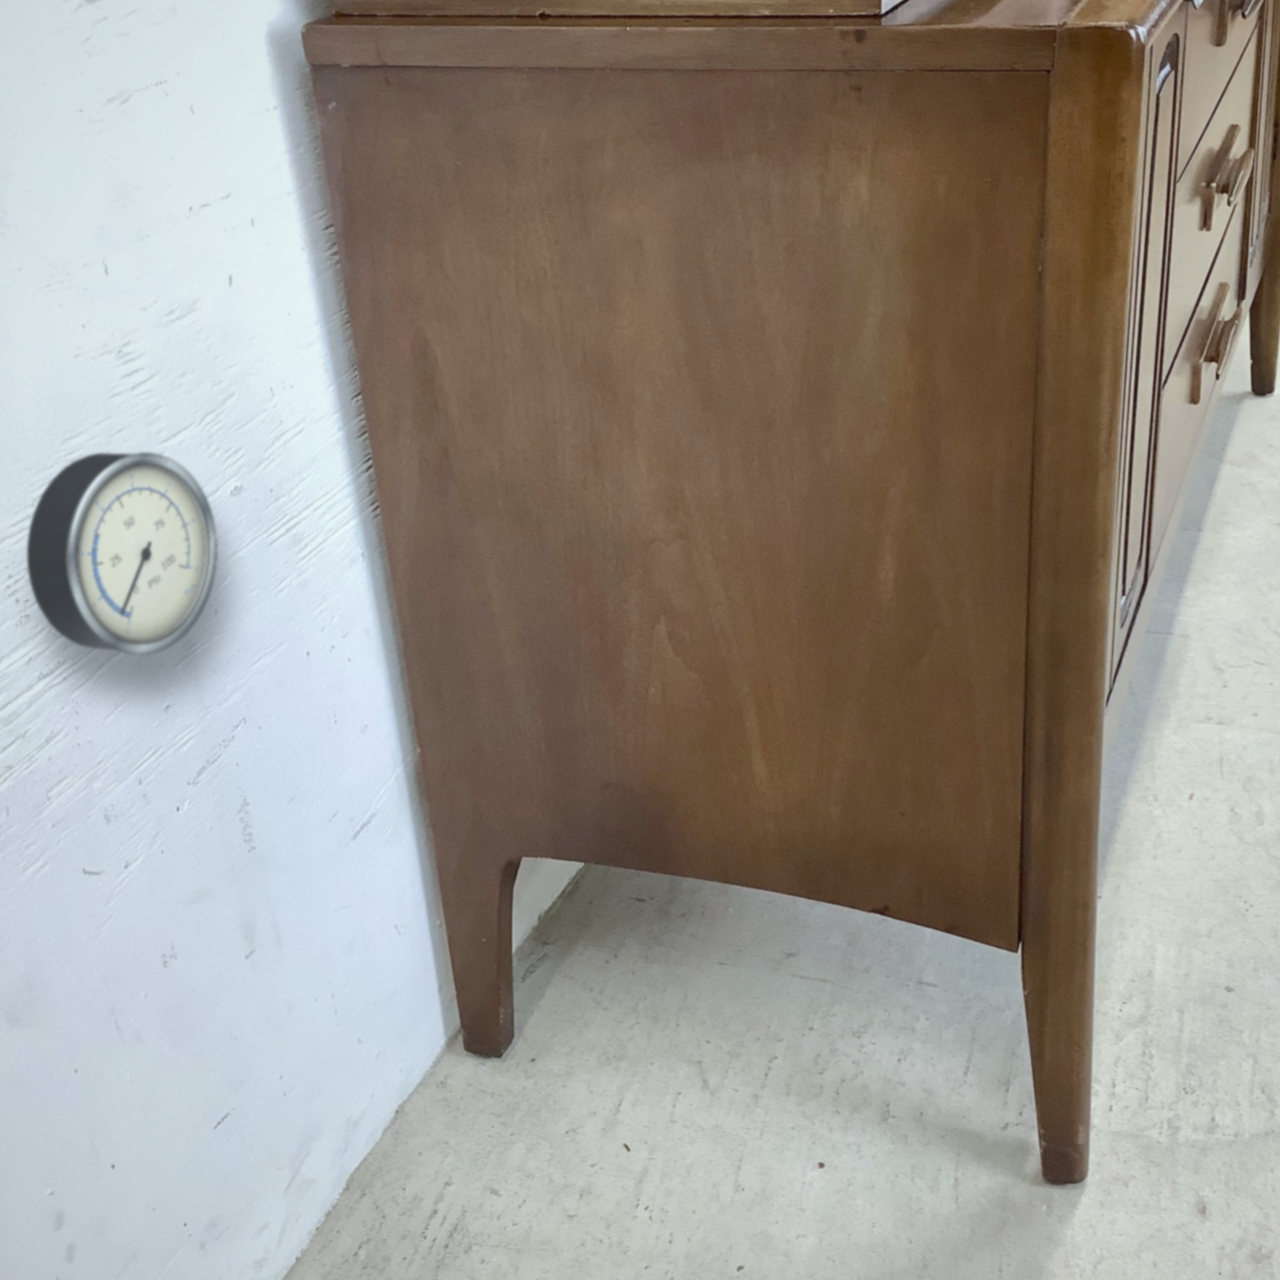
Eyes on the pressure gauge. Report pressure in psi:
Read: 5 psi
